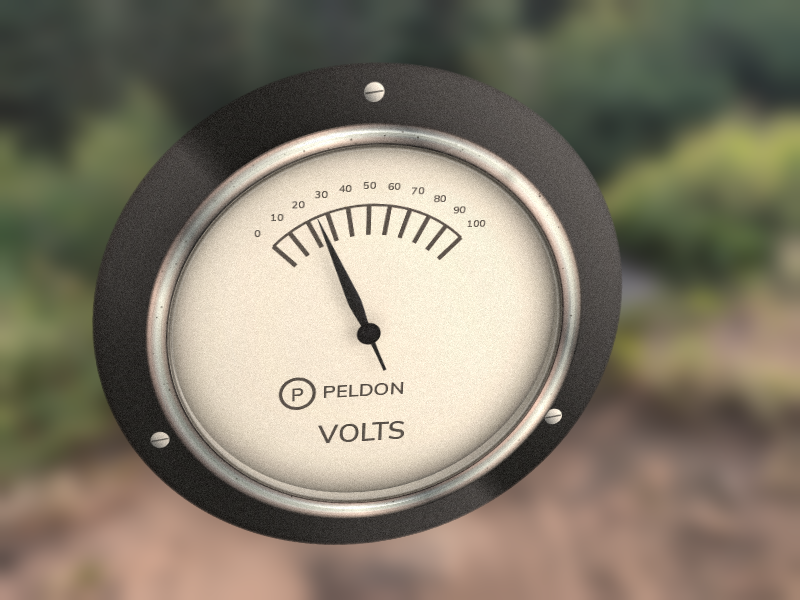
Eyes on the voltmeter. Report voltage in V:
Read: 25 V
